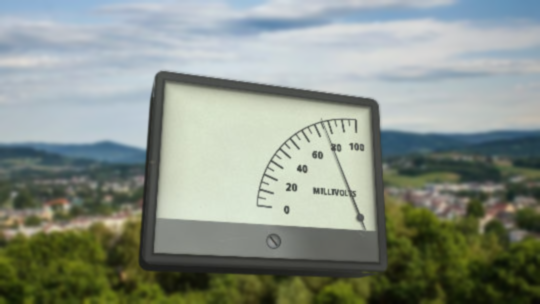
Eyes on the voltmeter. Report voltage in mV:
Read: 75 mV
